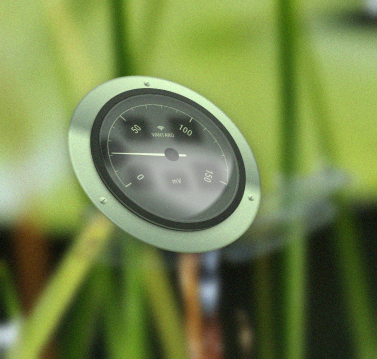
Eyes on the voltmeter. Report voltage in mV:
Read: 20 mV
